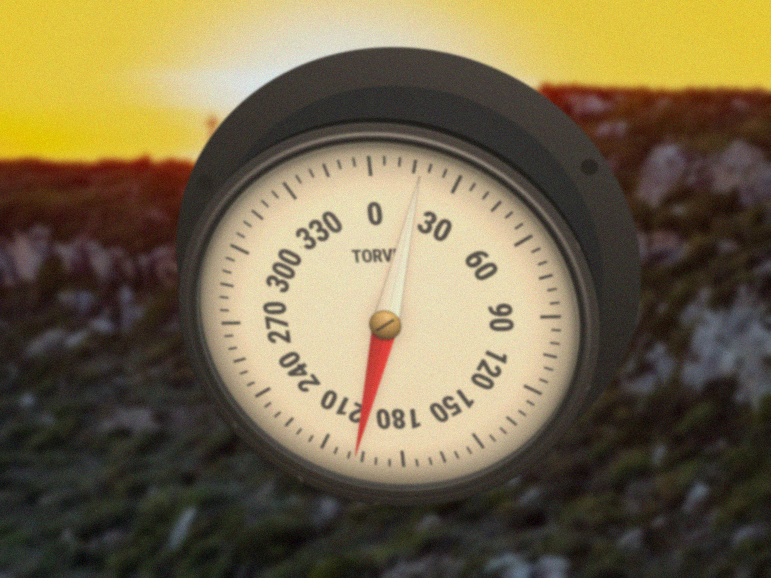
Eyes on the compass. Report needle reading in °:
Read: 197.5 °
